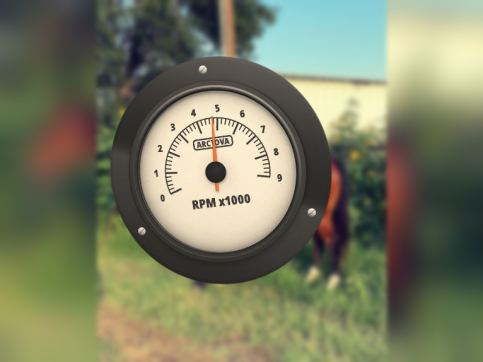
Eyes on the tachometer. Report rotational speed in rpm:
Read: 4800 rpm
